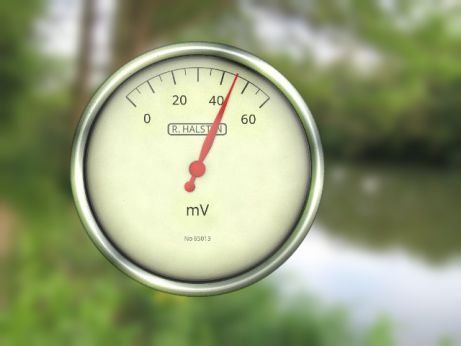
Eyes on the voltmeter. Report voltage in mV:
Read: 45 mV
